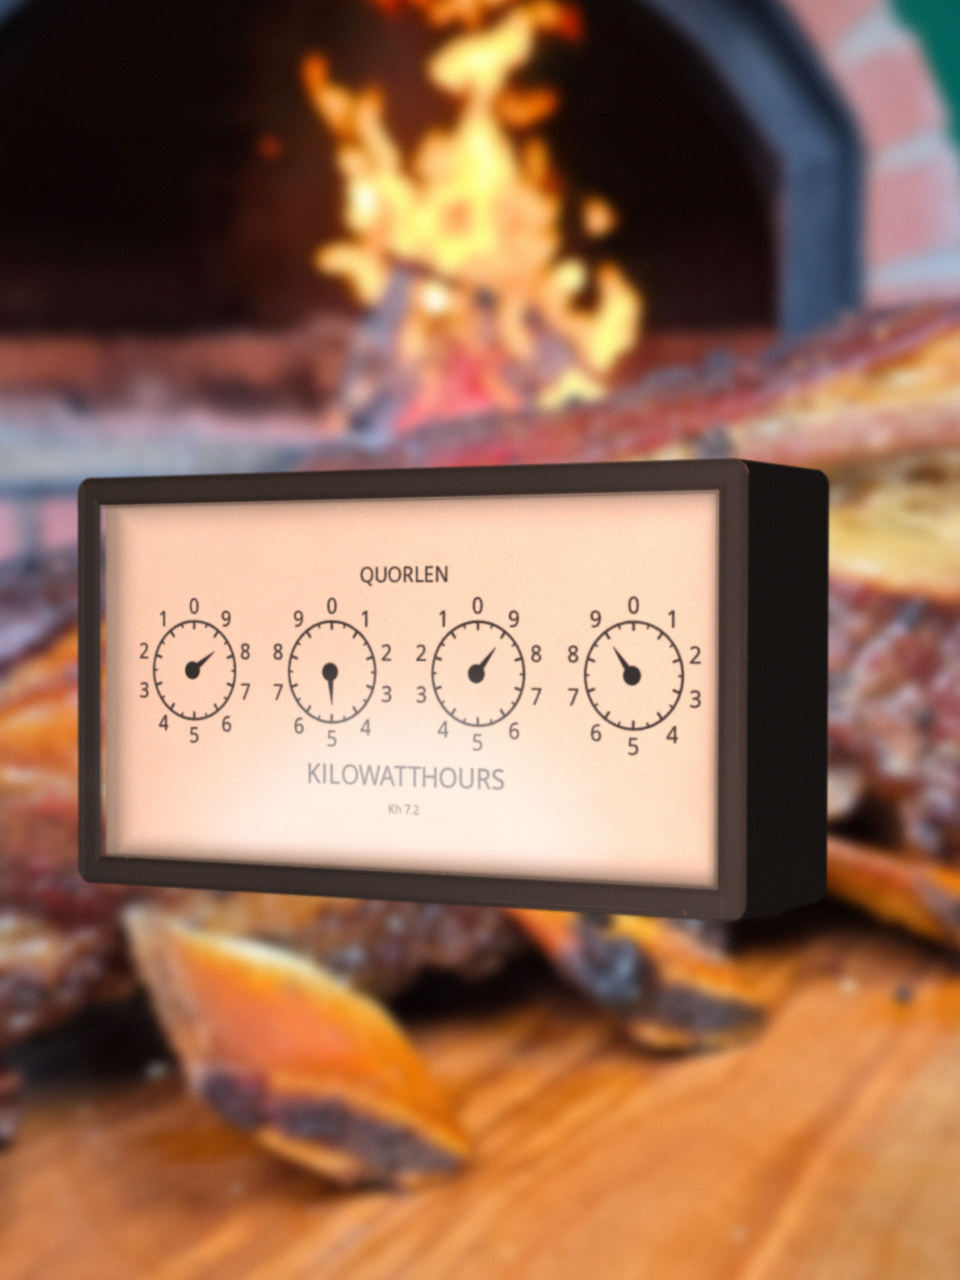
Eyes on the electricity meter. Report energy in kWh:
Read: 8489 kWh
